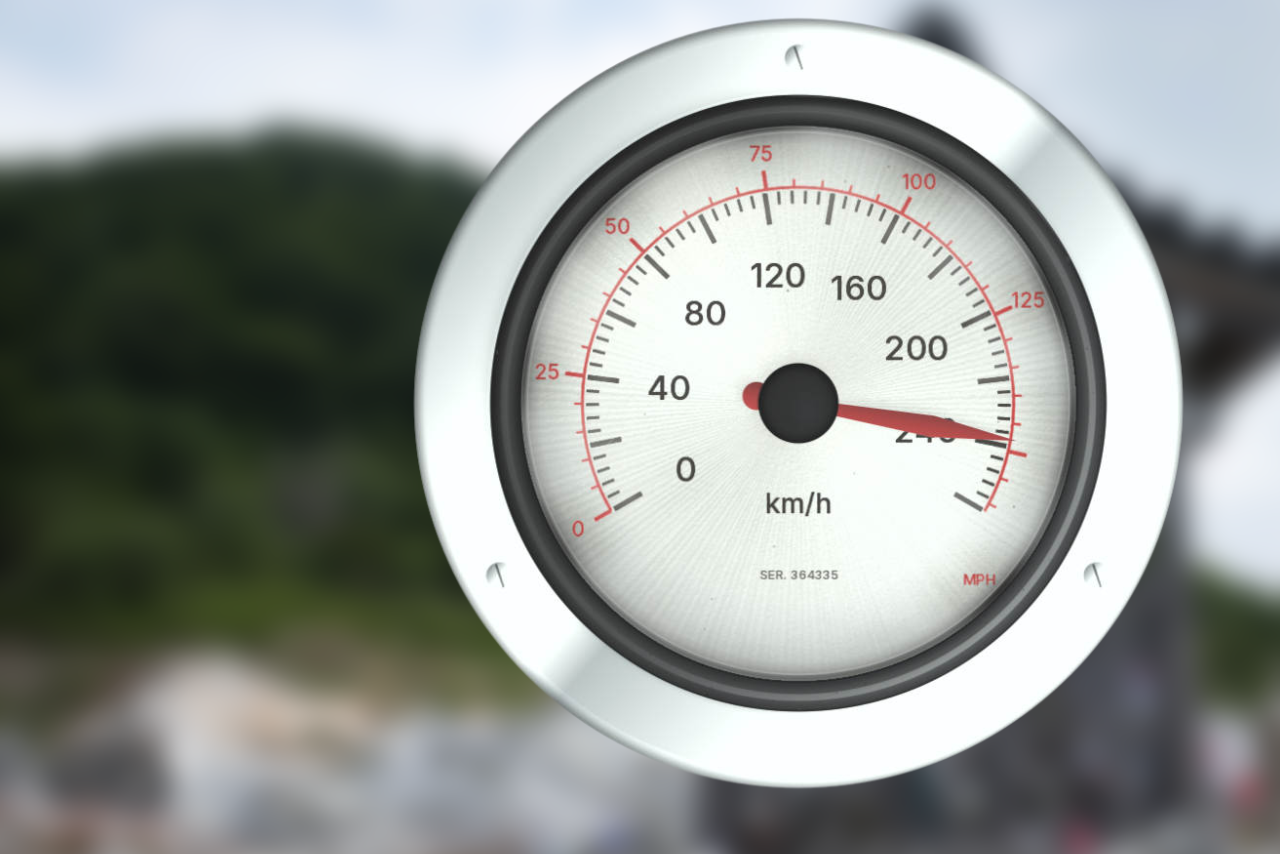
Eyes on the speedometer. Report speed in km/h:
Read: 238 km/h
